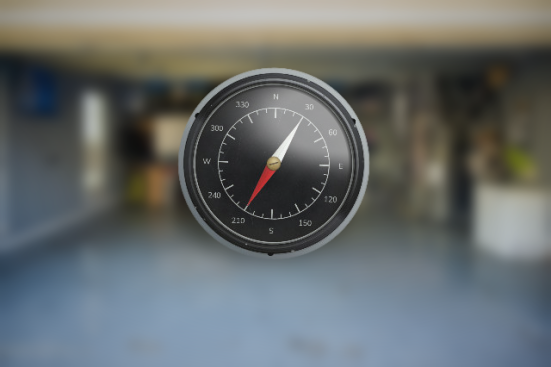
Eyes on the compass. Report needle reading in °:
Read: 210 °
